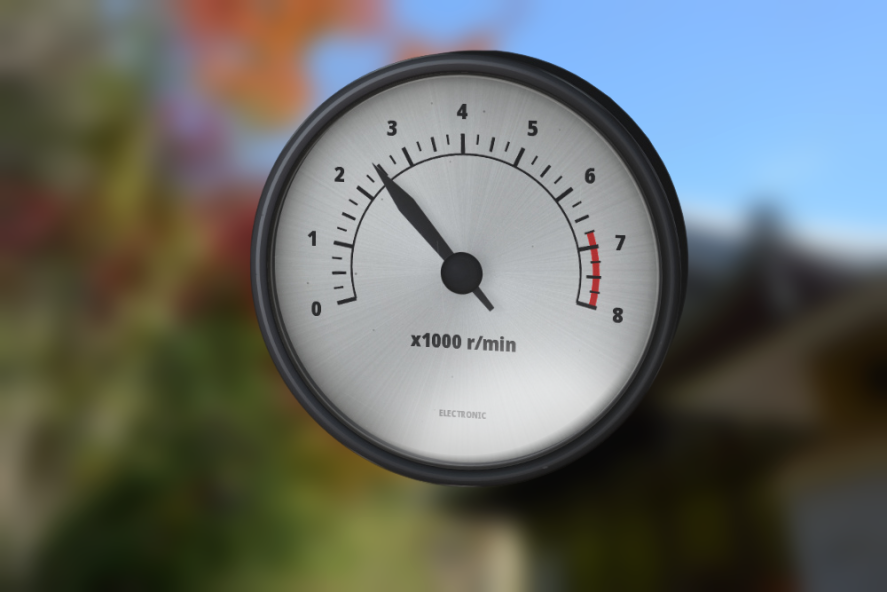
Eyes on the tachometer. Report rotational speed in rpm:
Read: 2500 rpm
